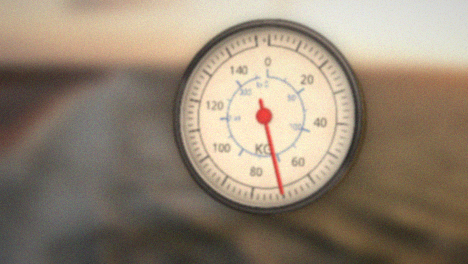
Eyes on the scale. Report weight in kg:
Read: 70 kg
